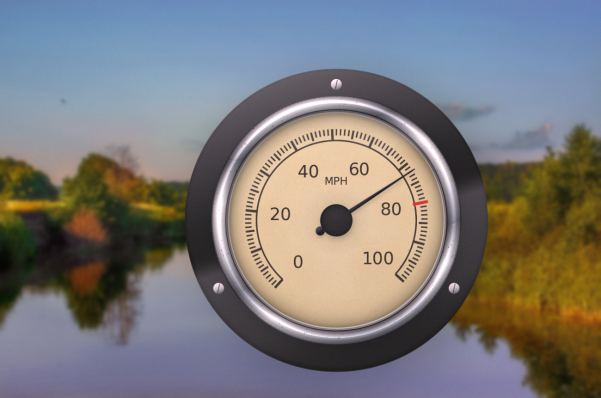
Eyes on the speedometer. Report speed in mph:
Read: 72 mph
